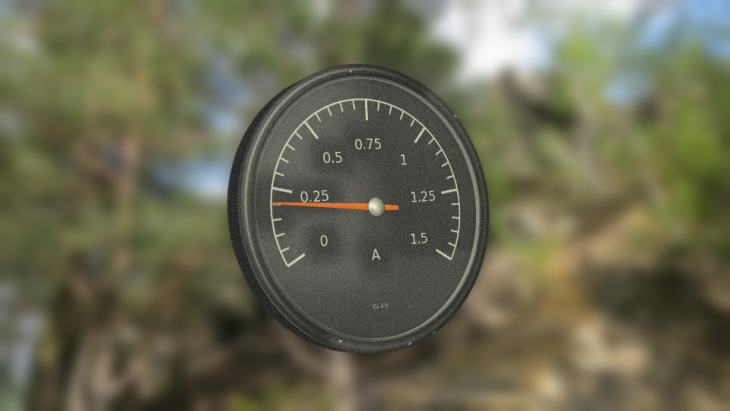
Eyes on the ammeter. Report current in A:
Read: 0.2 A
